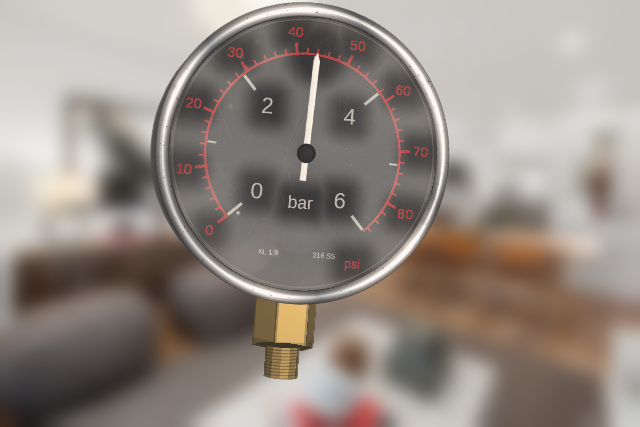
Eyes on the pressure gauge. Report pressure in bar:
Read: 3 bar
